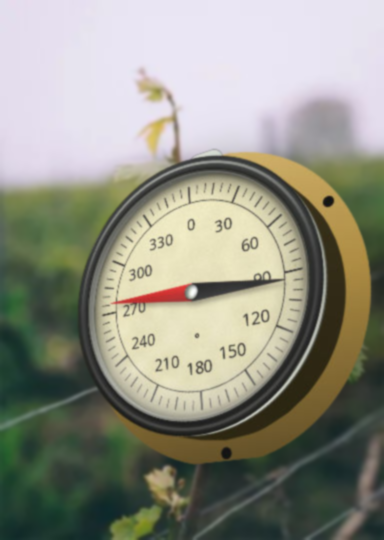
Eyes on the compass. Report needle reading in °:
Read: 275 °
